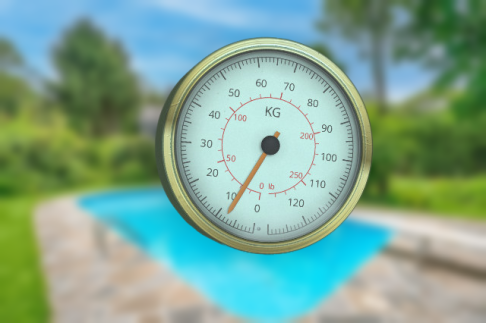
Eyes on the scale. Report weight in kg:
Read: 8 kg
